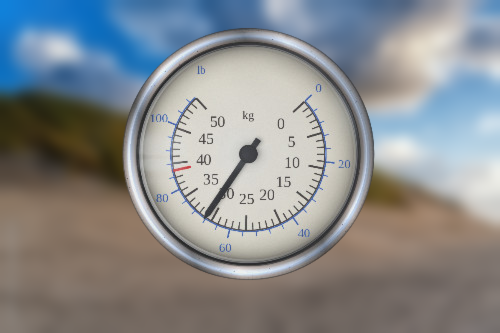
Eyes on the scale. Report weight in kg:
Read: 31 kg
